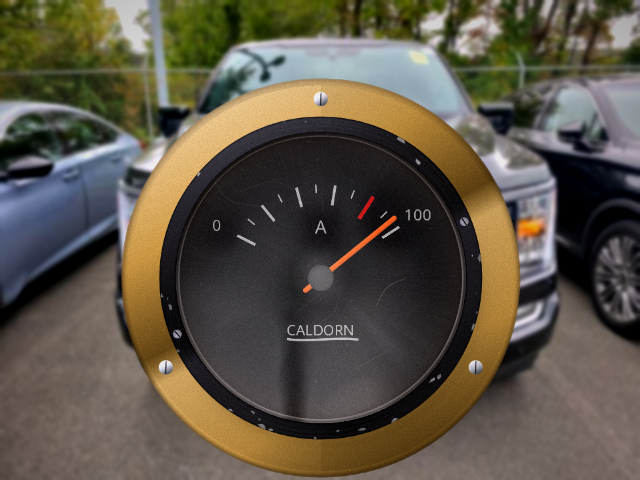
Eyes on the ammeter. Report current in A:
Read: 95 A
